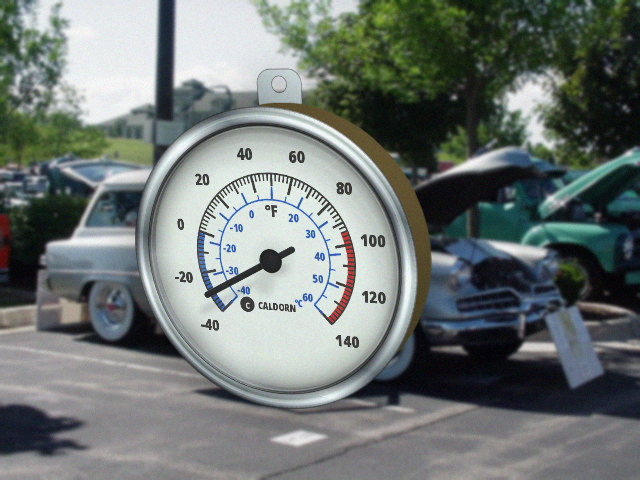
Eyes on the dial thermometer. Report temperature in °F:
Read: -30 °F
